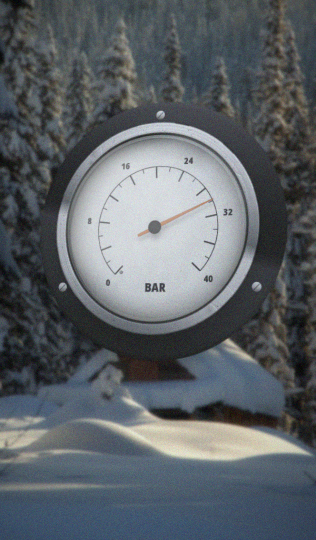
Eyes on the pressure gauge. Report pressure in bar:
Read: 30 bar
